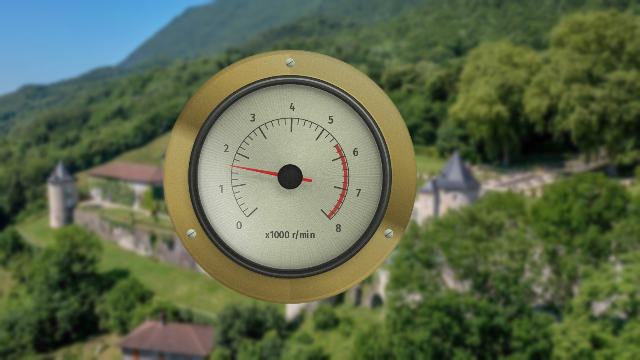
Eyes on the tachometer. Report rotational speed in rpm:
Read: 1600 rpm
